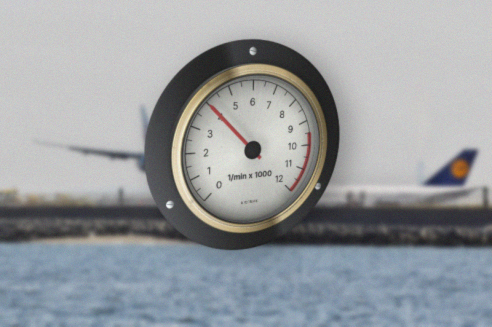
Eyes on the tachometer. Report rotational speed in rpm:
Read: 4000 rpm
